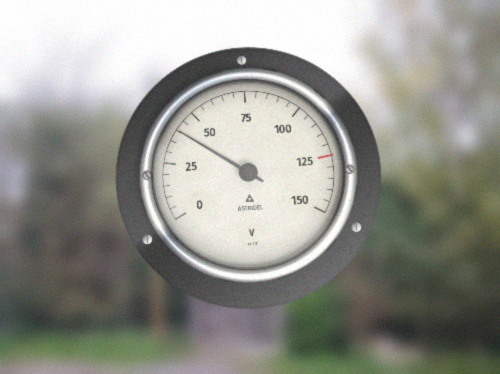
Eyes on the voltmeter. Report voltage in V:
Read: 40 V
